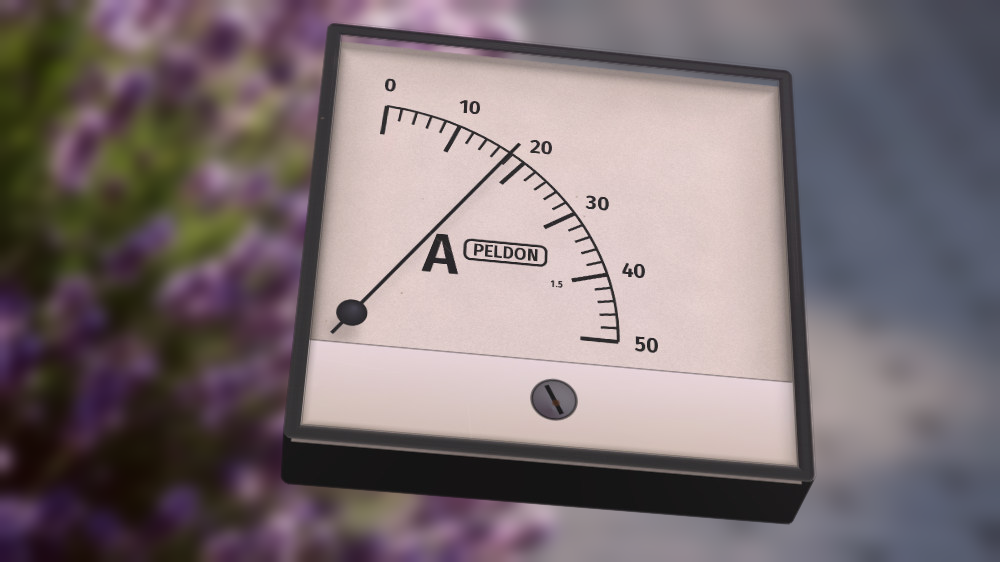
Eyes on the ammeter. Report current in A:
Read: 18 A
